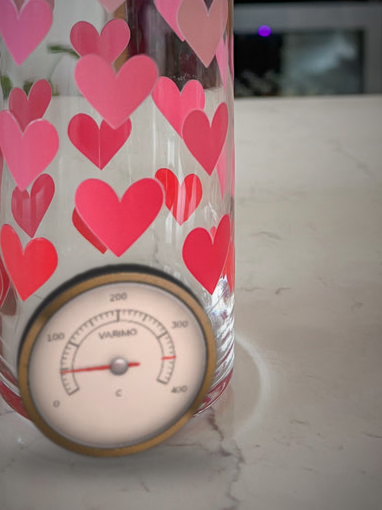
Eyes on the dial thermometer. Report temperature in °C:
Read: 50 °C
